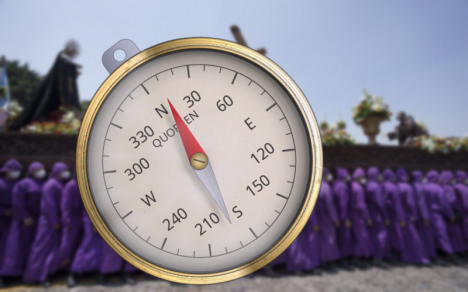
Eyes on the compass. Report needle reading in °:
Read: 10 °
